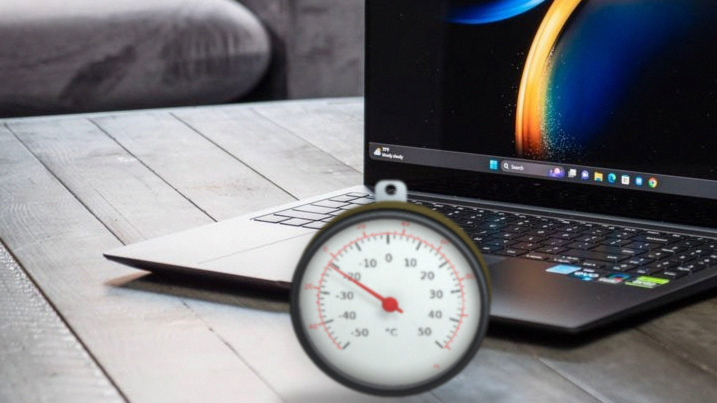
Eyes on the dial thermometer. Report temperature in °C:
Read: -20 °C
